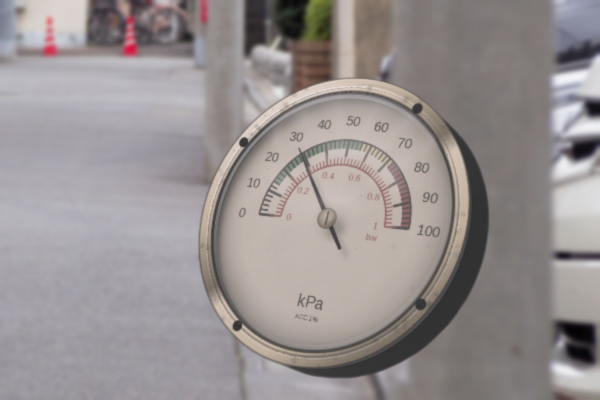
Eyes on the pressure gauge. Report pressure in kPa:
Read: 30 kPa
